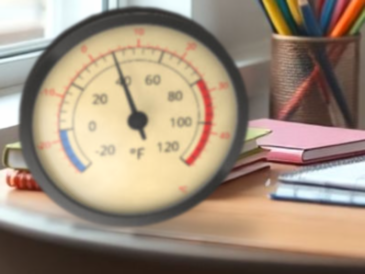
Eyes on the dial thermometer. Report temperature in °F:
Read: 40 °F
